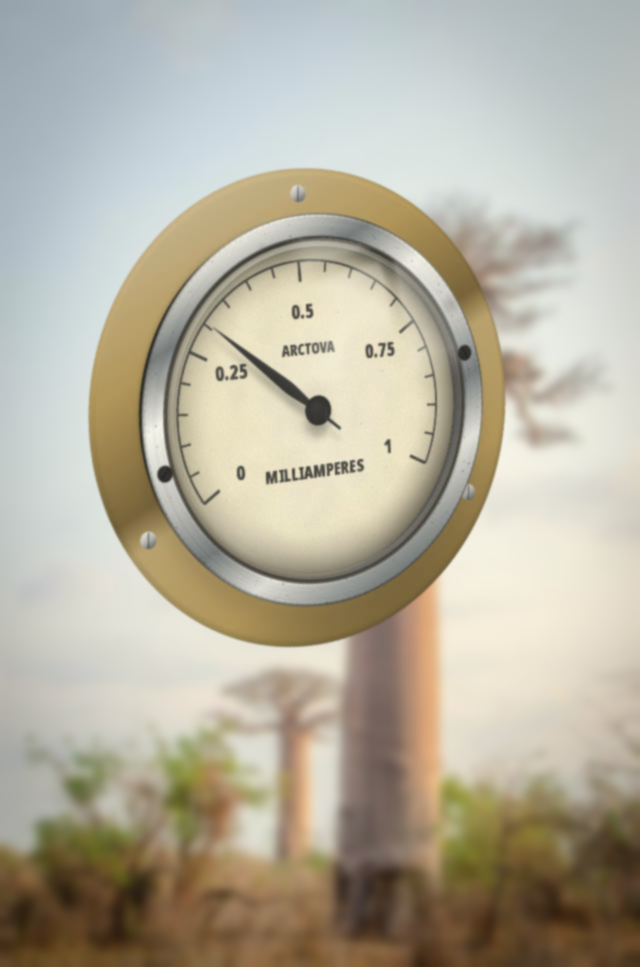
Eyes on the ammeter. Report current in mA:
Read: 0.3 mA
